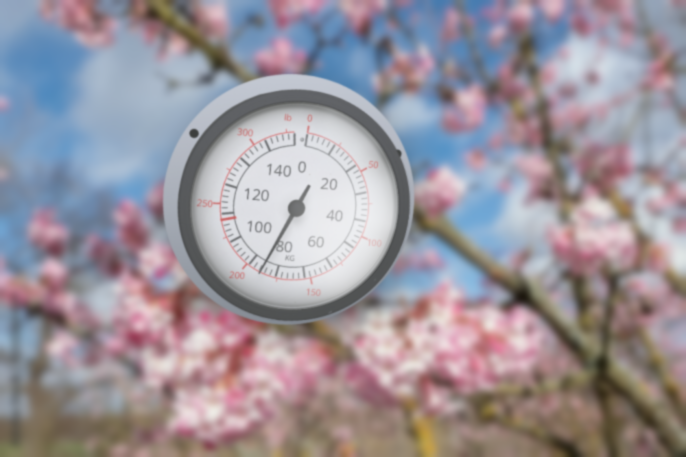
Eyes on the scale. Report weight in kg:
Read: 86 kg
